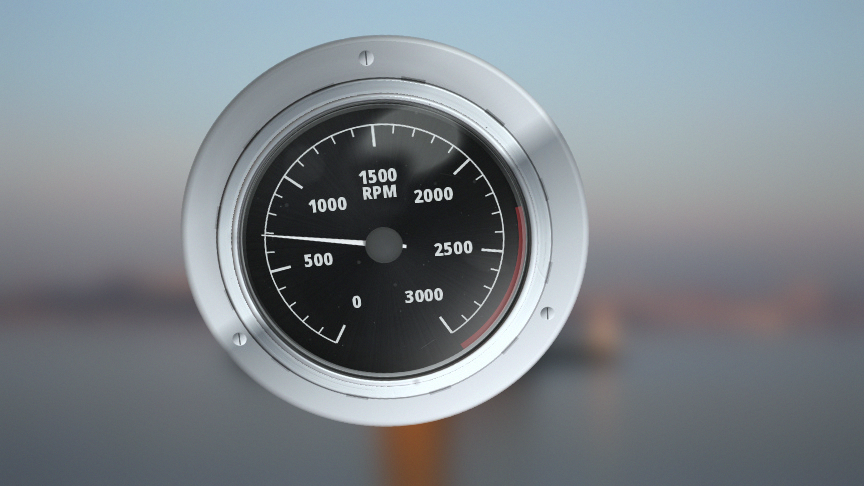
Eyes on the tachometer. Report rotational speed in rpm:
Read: 700 rpm
